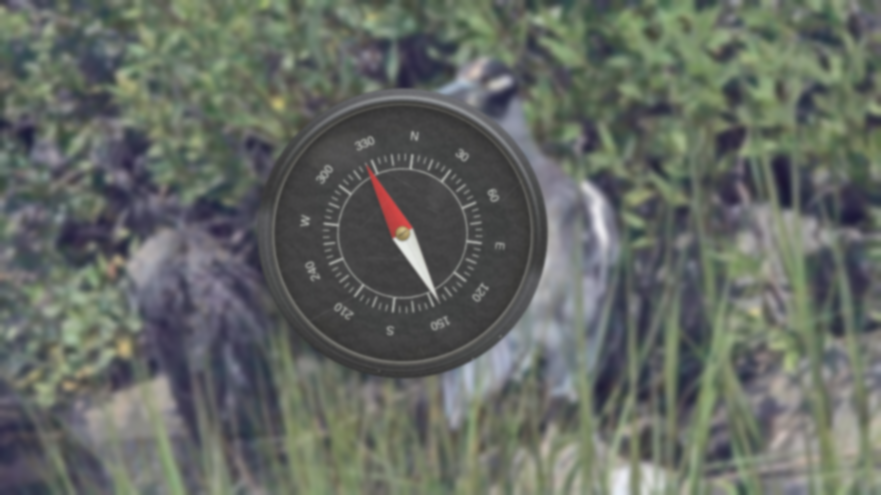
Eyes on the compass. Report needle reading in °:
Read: 325 °
